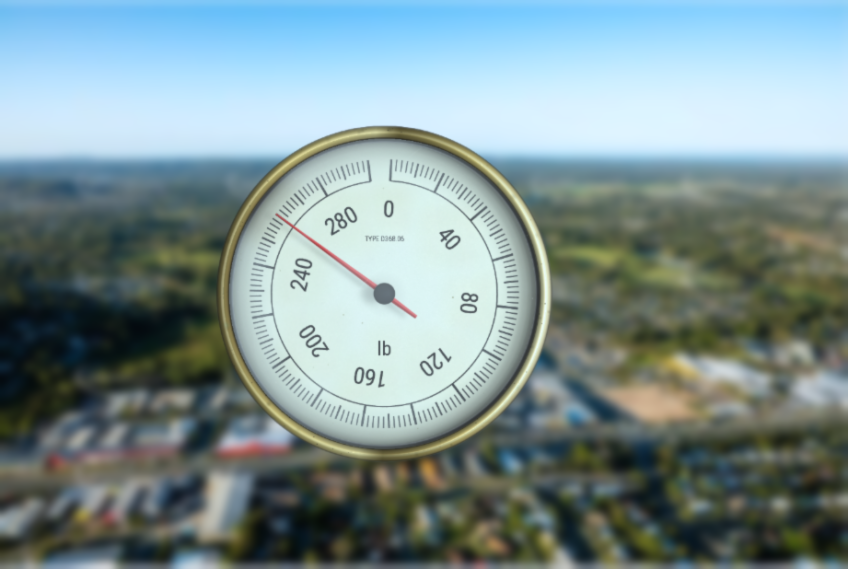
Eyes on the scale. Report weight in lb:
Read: 260 lb
